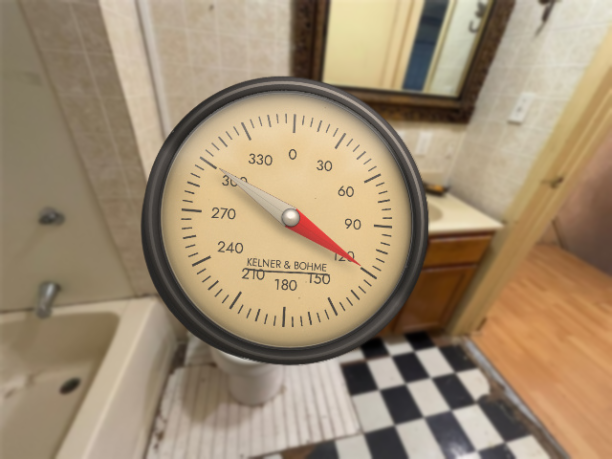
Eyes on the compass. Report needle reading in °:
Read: 120 °
